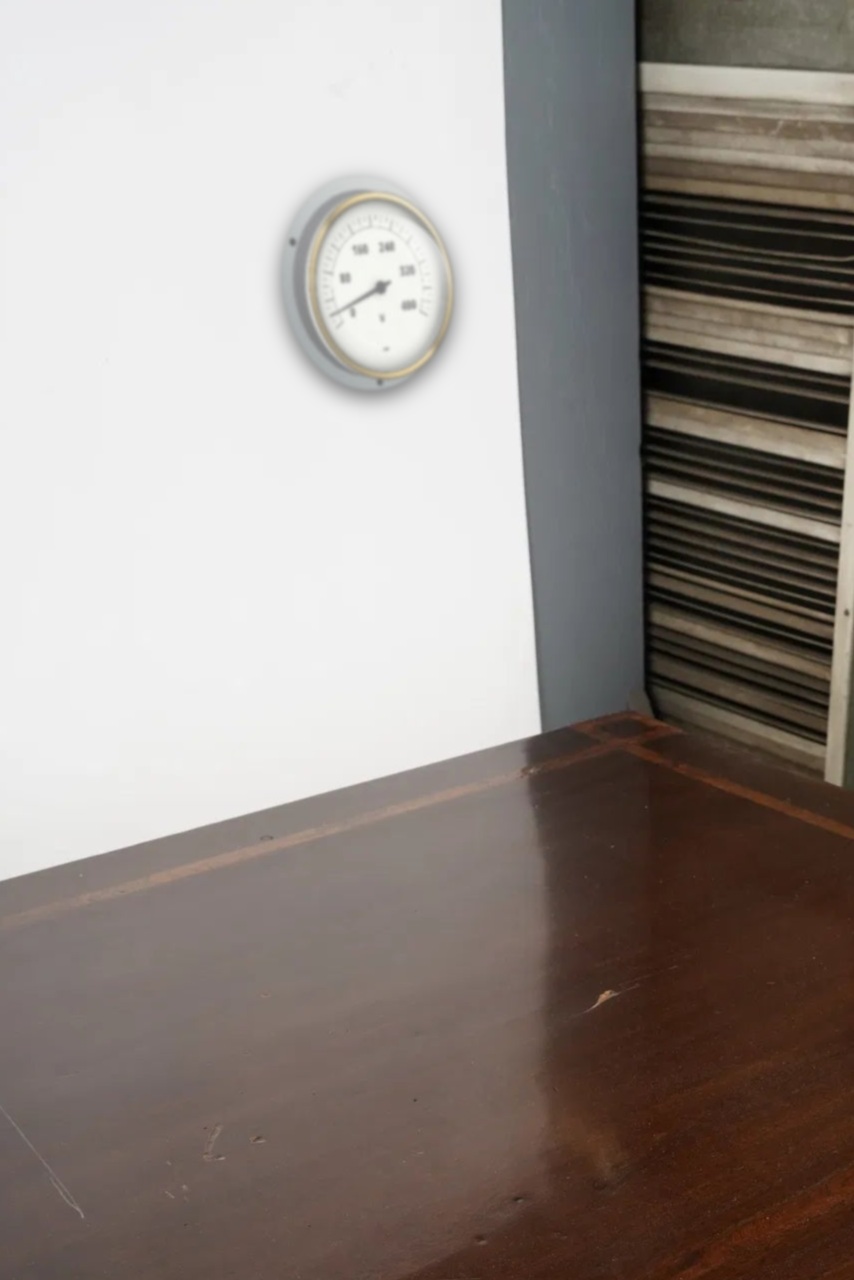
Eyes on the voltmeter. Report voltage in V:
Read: 20 V
